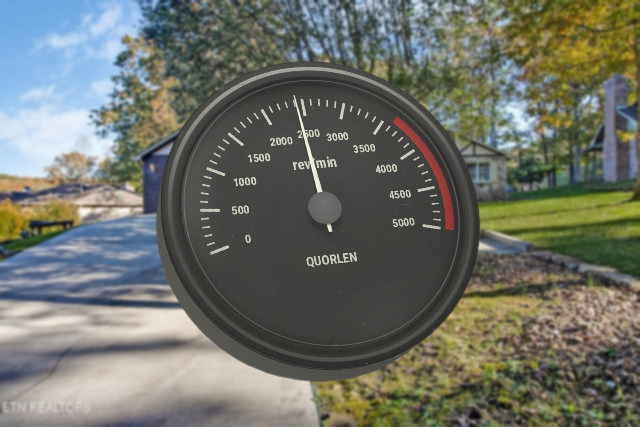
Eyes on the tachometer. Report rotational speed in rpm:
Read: 2400 rpm
